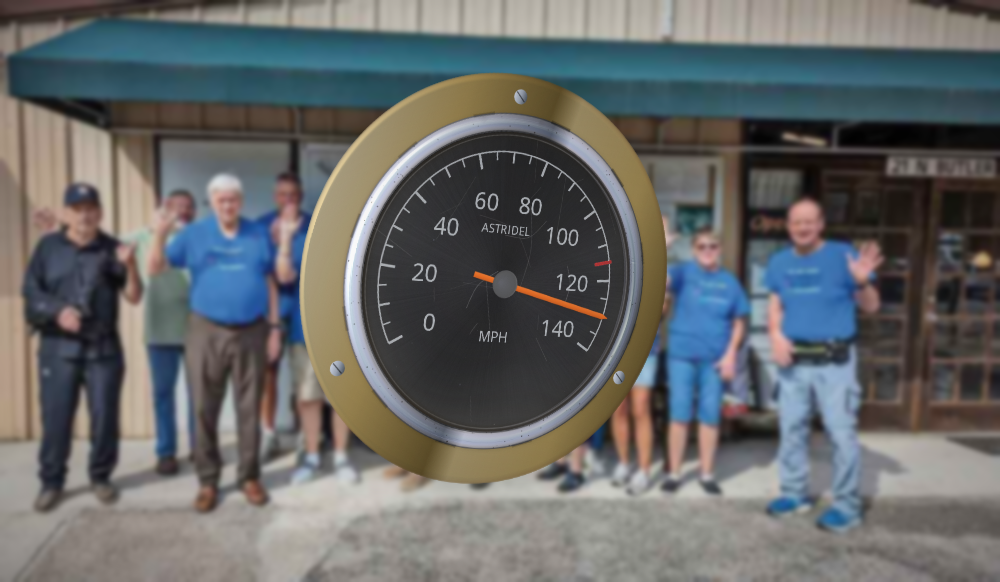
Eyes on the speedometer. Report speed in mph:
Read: 130 mph
